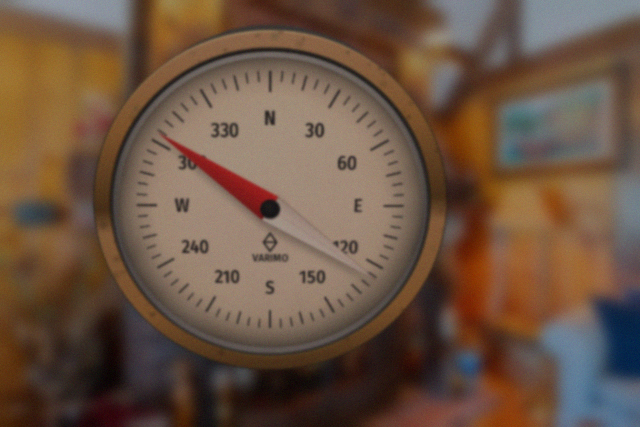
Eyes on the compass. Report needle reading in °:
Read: 305 °
